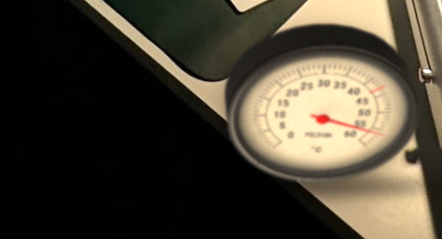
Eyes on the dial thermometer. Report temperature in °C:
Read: 55 °C
